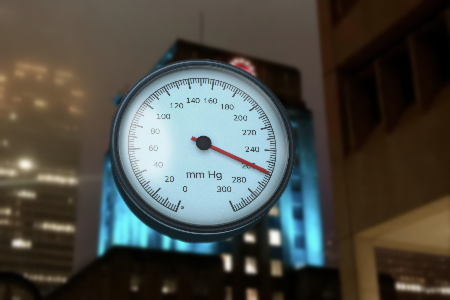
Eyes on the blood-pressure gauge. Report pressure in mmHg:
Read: 260 mmHg
